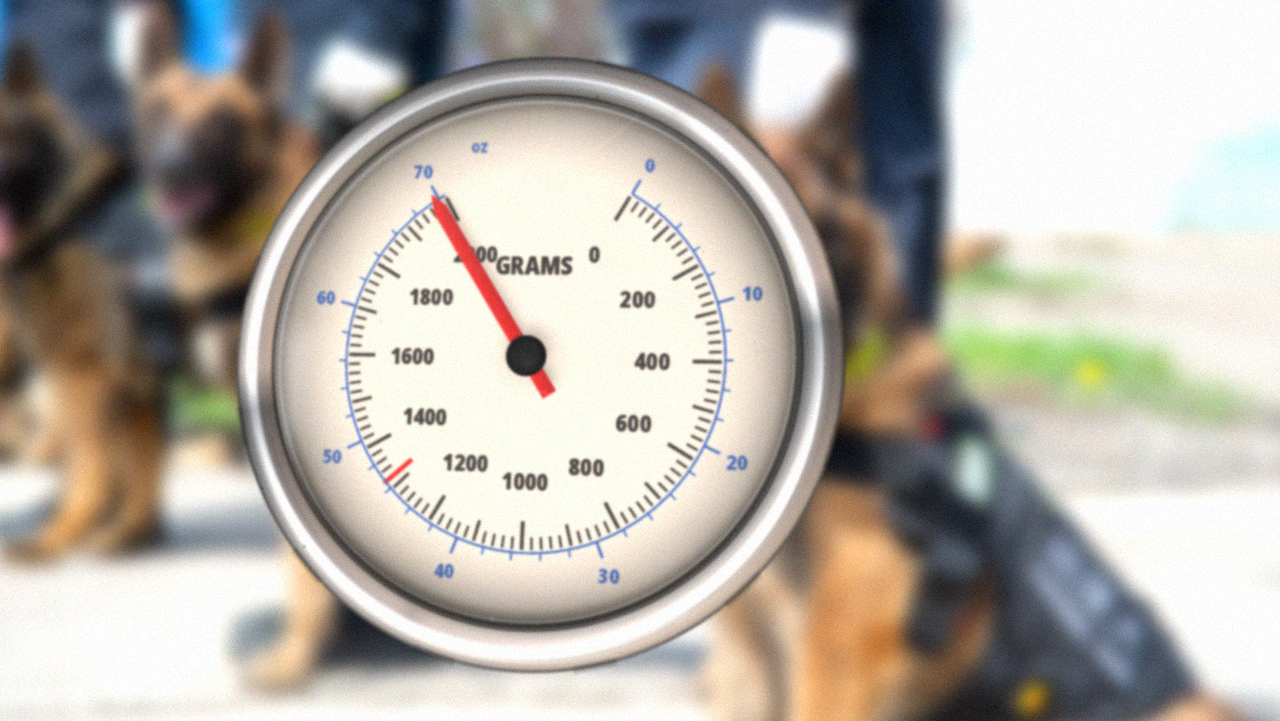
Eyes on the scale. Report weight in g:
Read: 1980 g
